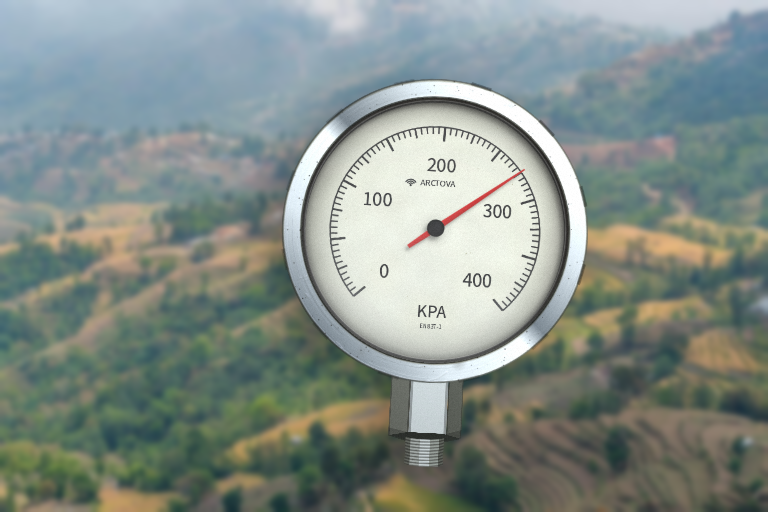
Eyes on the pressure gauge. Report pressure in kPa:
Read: 275 kPa
